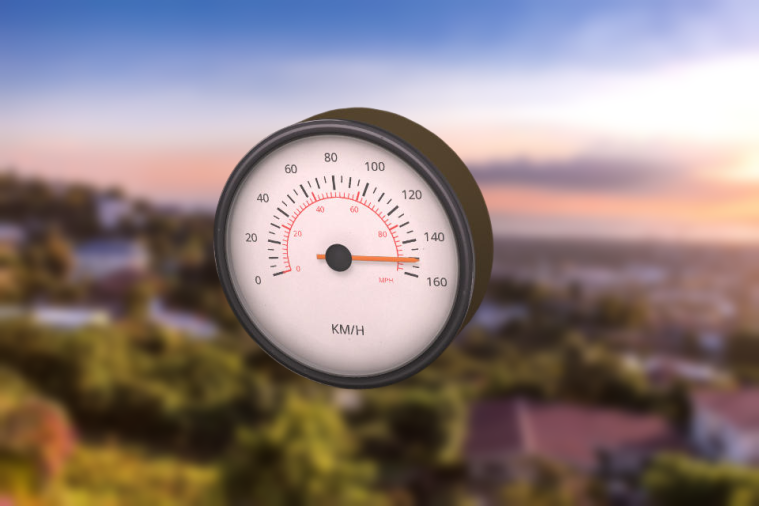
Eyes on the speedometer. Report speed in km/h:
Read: 150 km/h
